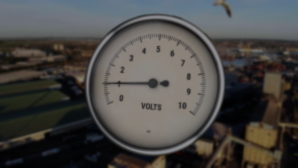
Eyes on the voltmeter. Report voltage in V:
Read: 1 V
